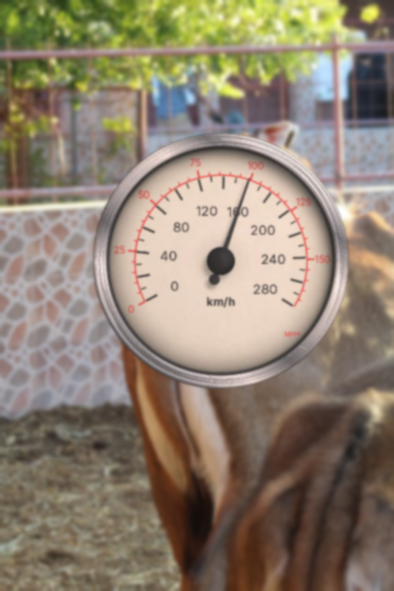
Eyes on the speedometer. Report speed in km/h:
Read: 160 km/h
